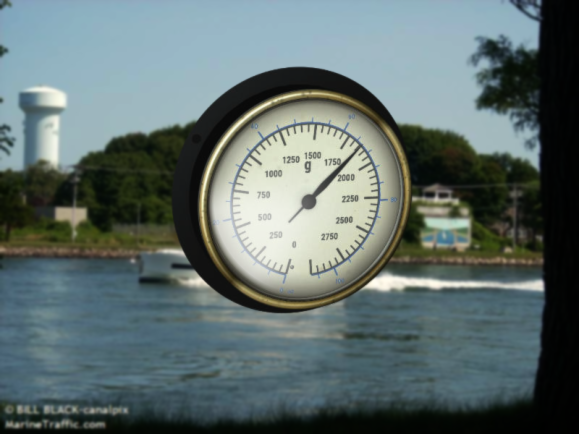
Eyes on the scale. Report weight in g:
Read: 1850 g
